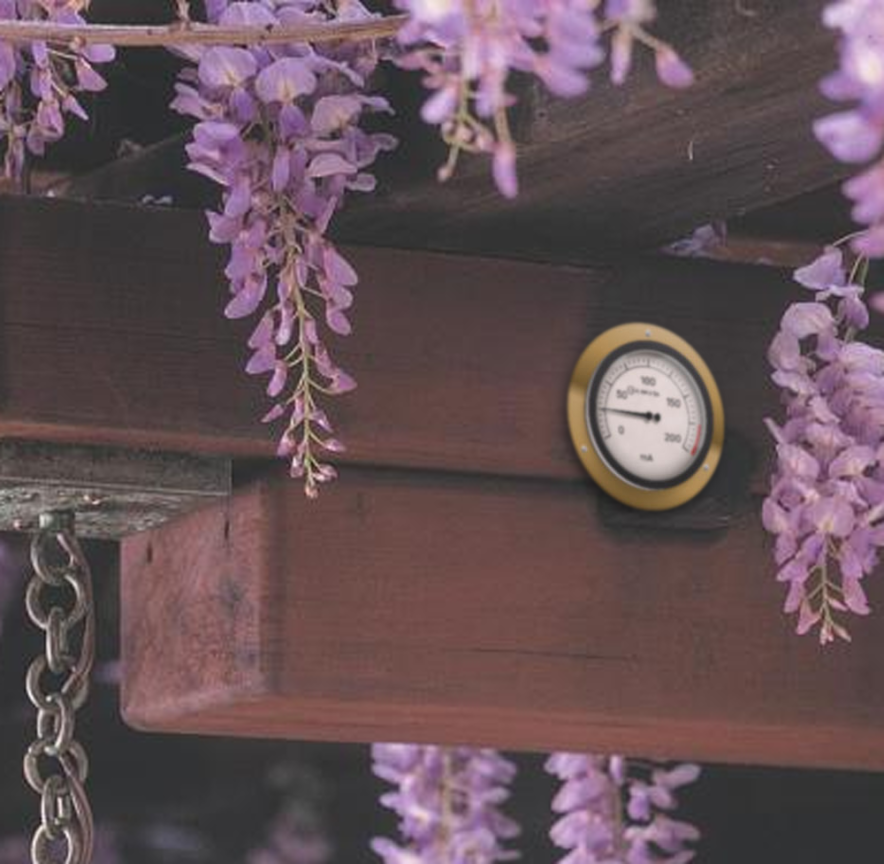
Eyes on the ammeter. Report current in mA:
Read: 25 mA
